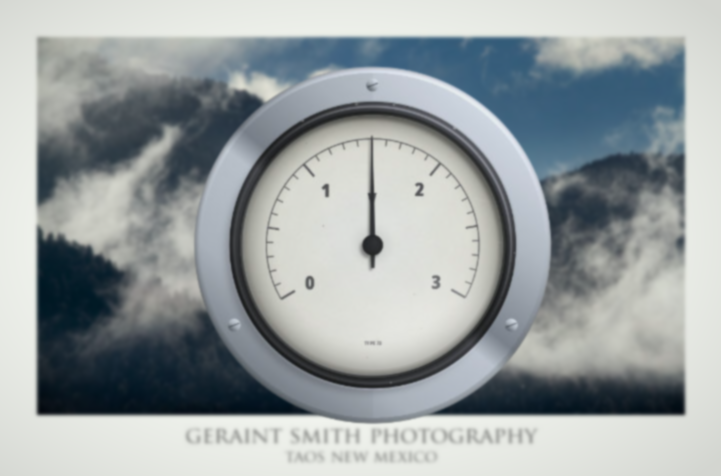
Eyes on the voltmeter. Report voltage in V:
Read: 1.5 V
